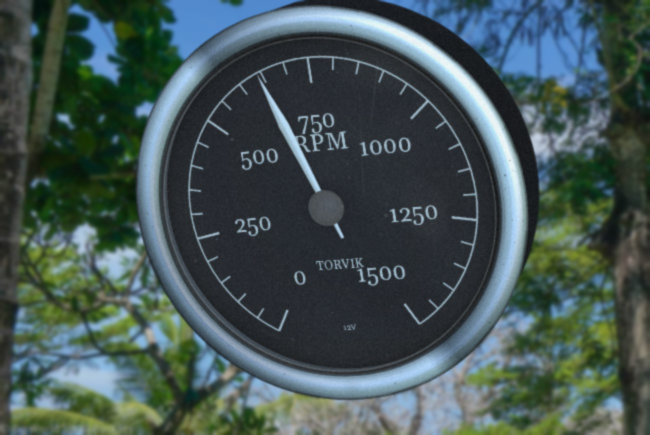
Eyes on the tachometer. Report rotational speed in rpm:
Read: 650 rpm
